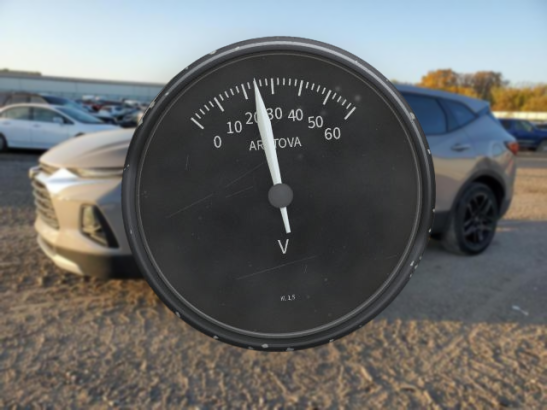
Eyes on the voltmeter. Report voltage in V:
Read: 24 V
